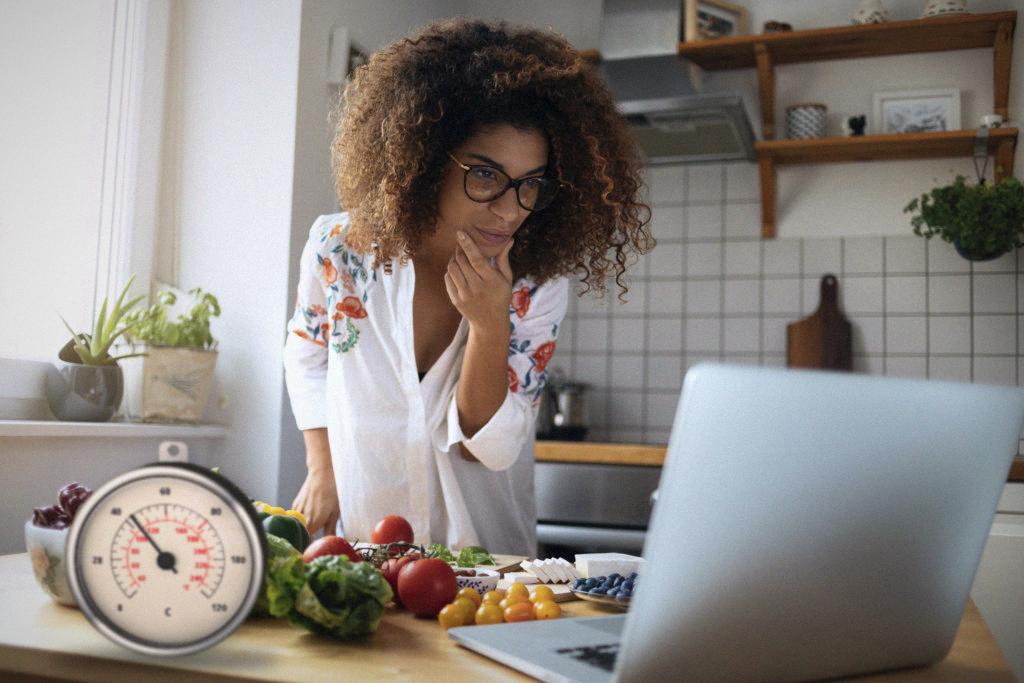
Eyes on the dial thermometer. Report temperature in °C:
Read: 44 °C
